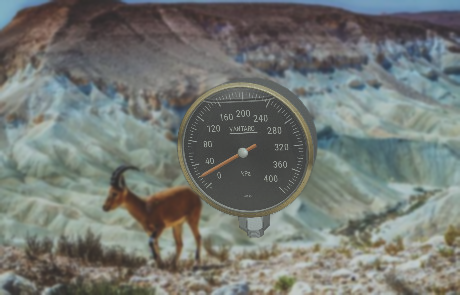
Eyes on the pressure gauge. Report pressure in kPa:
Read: 20 kPa
